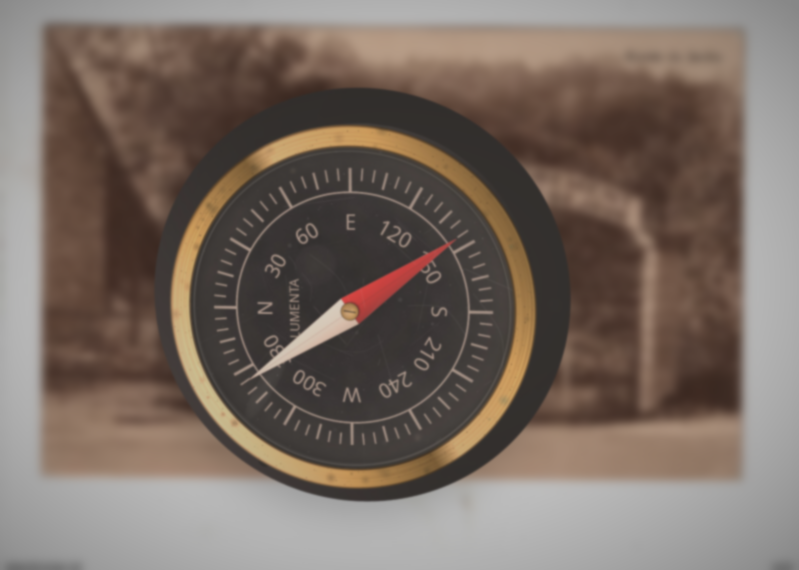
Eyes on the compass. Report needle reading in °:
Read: 145 °
